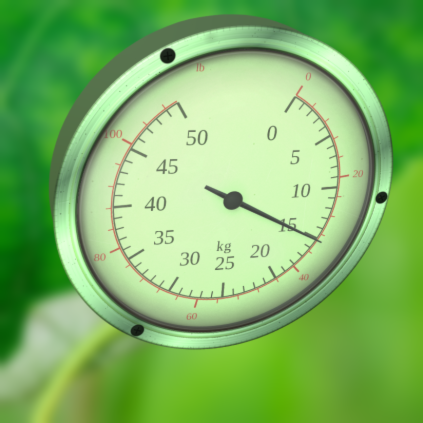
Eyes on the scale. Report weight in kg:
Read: 15 kg
